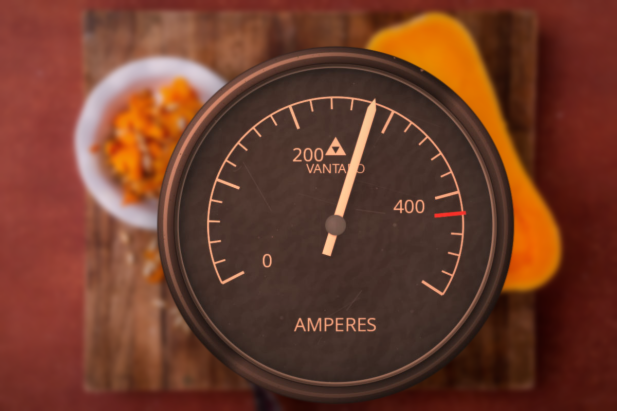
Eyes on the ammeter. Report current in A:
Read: 280 A
